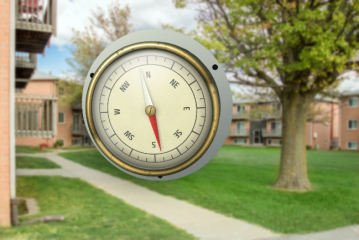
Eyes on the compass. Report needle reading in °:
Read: 170 °
